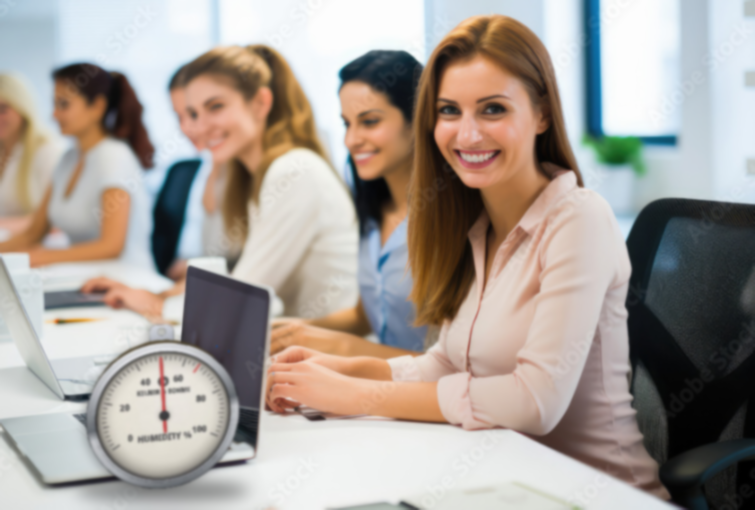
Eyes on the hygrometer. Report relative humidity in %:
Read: 50 %
